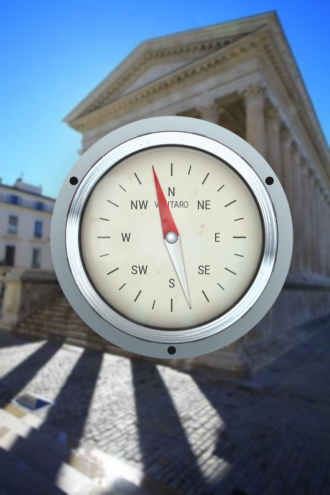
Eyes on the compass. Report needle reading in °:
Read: 345 °
